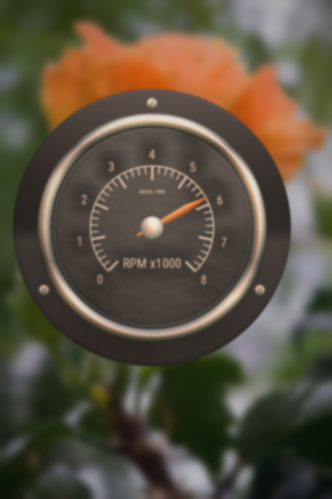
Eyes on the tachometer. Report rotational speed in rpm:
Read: 5800 rpm
